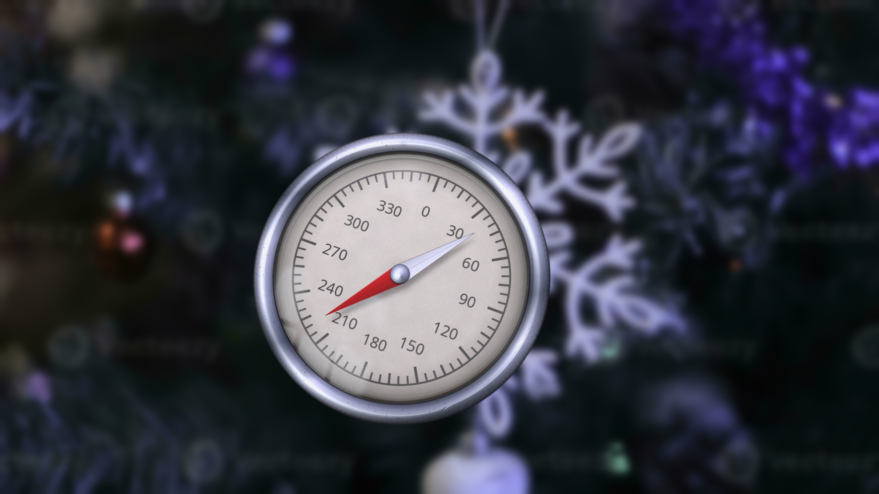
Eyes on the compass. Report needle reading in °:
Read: 220 °
